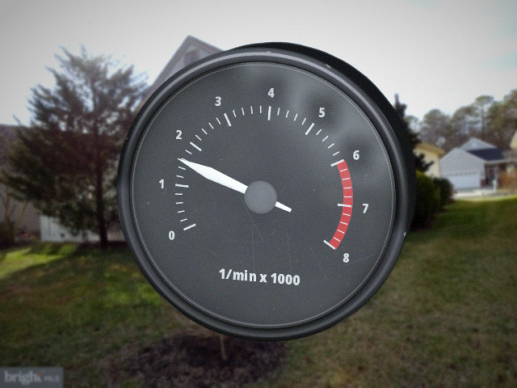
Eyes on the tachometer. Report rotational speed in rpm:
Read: 1600 rpm
